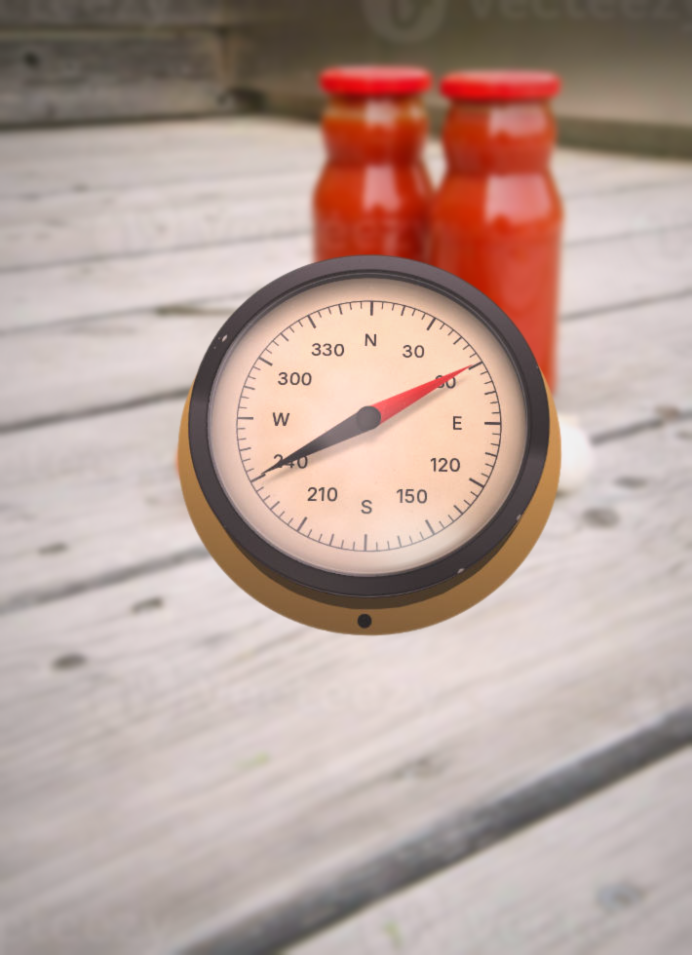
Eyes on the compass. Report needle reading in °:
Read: 60 °
